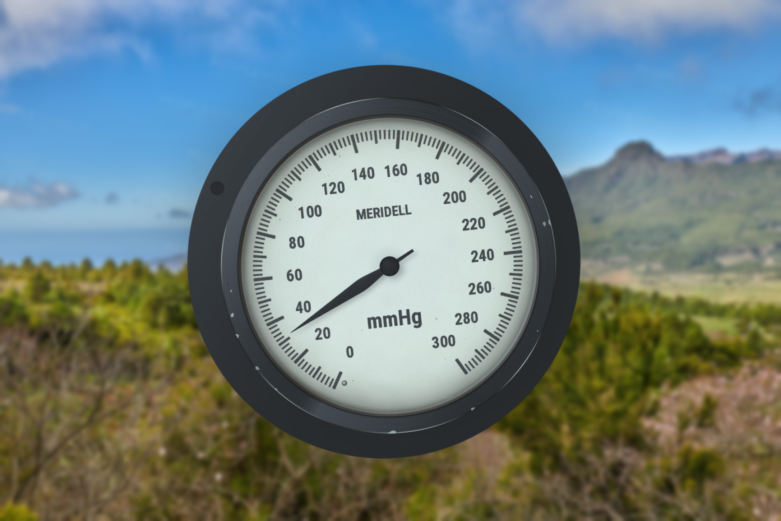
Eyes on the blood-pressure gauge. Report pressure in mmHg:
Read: 32 mmHg
